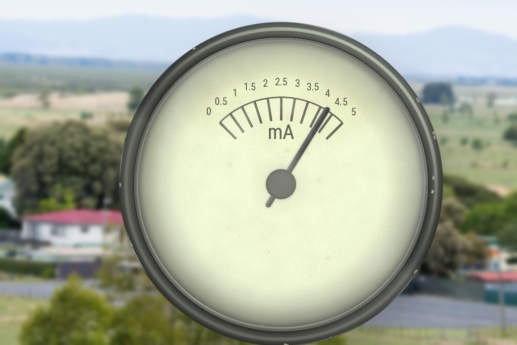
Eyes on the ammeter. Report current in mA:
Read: 4.25 mA
